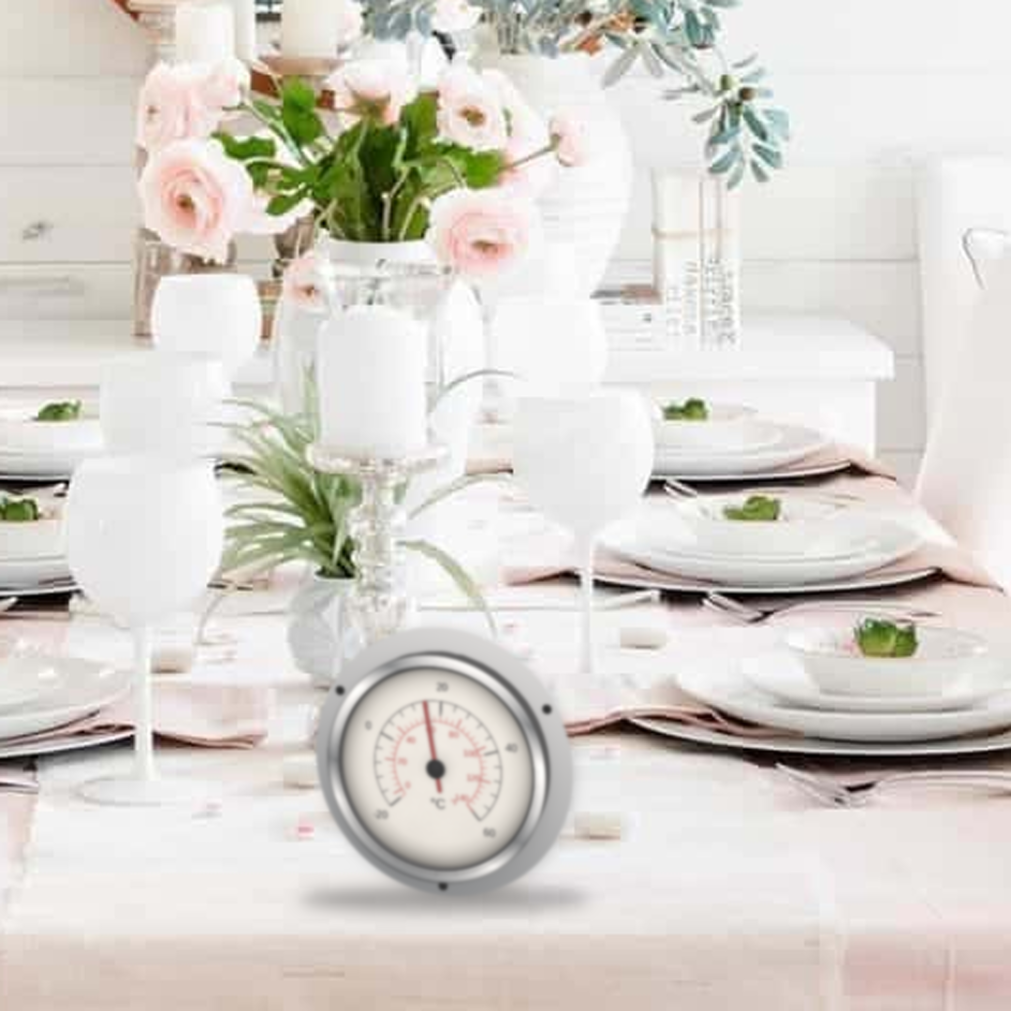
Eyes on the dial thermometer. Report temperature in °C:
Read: 16 °C
